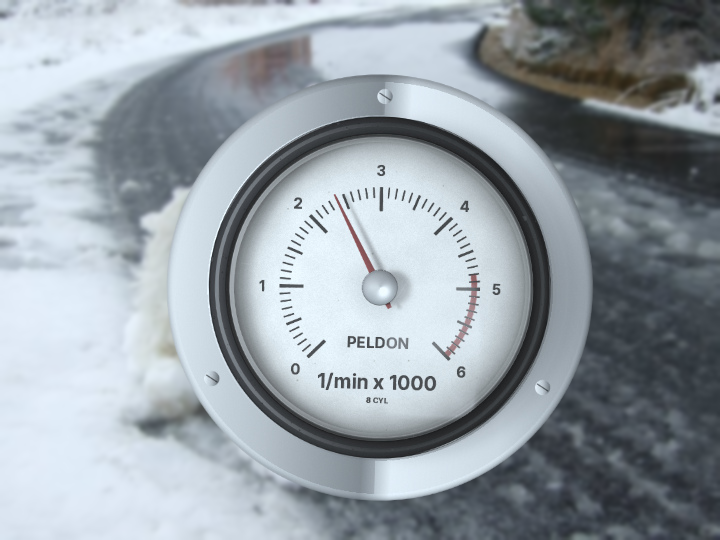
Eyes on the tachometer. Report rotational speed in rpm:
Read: 2400 rpm
